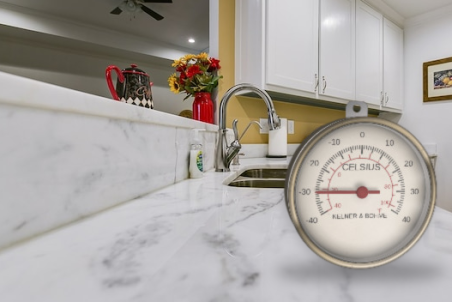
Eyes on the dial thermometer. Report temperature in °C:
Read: -30 °C
